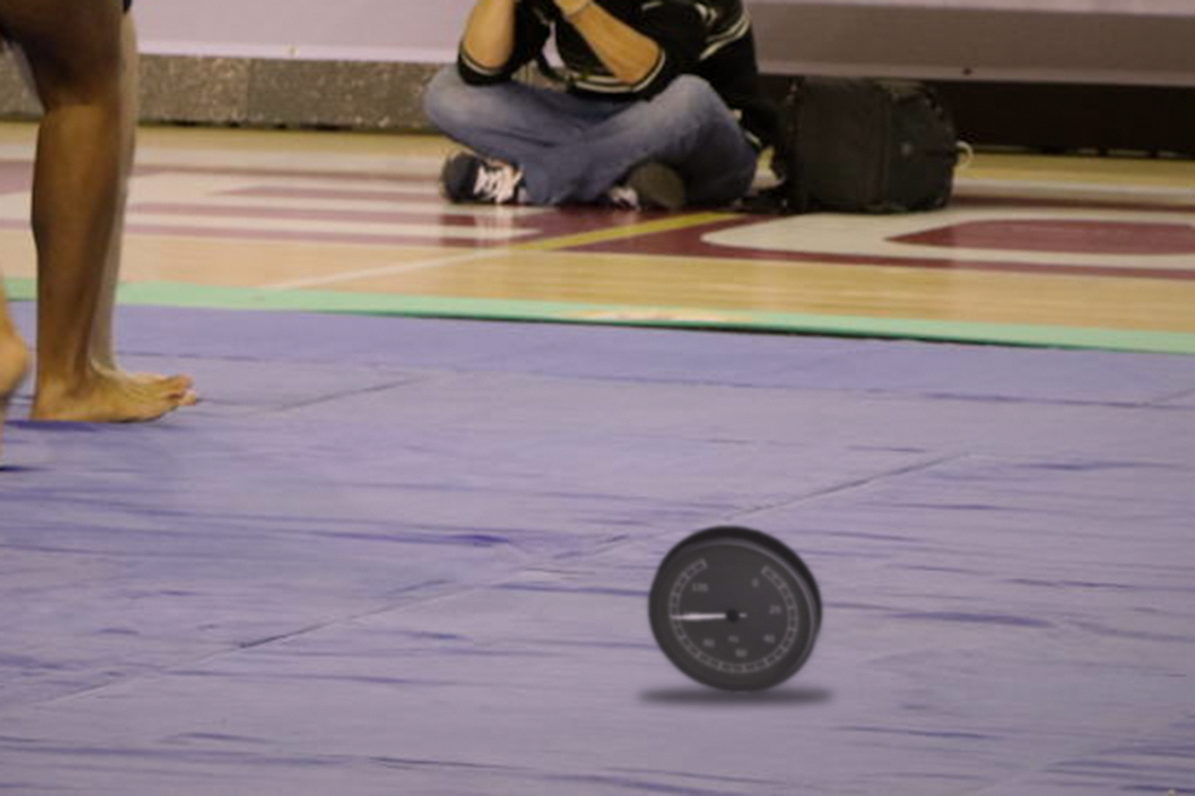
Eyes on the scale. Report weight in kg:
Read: 100 kg
